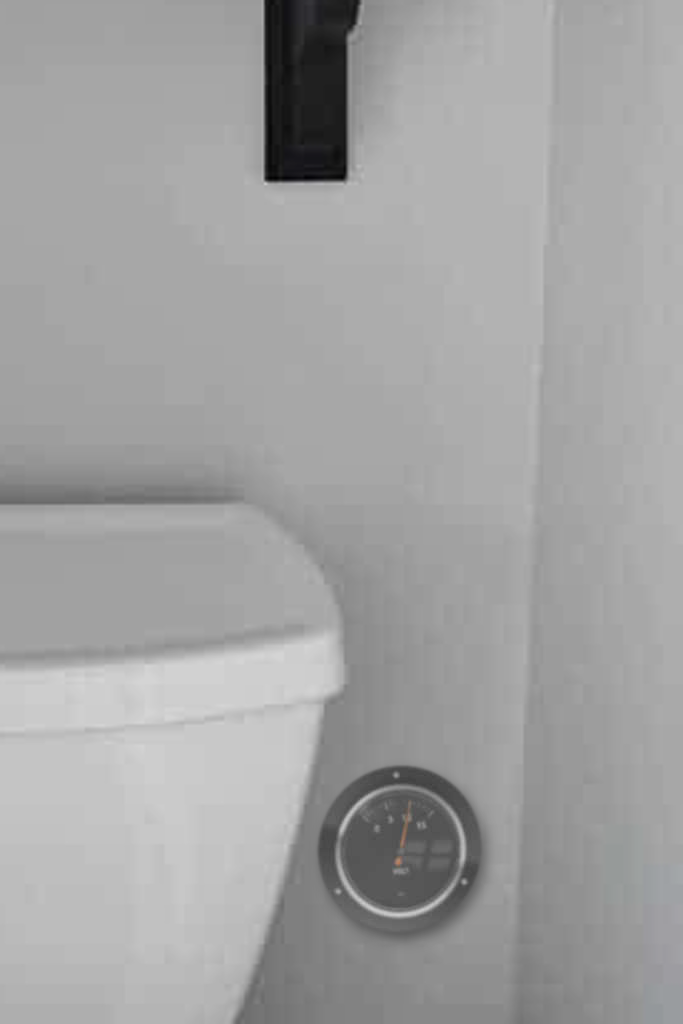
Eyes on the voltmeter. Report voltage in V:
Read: 10 V
